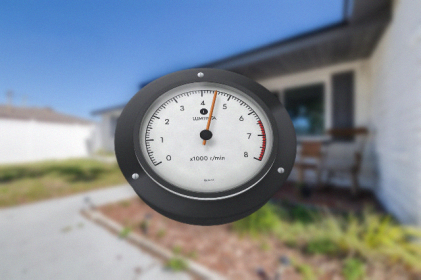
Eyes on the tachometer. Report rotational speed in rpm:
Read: 4500 rpm
